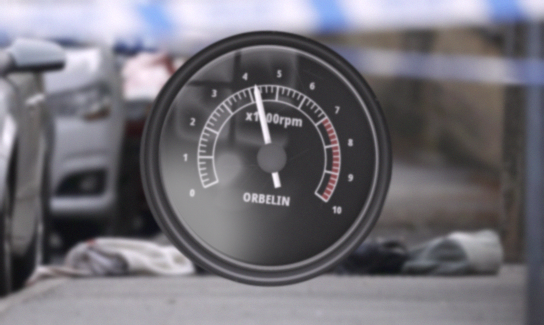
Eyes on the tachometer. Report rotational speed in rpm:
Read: 4200 rpm
